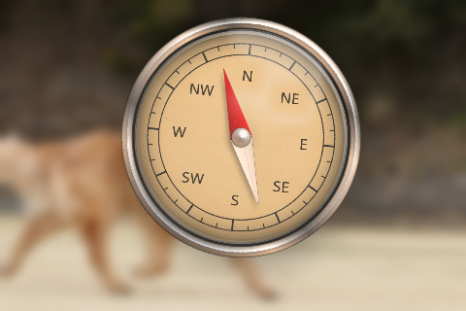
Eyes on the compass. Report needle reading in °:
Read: 340 °
